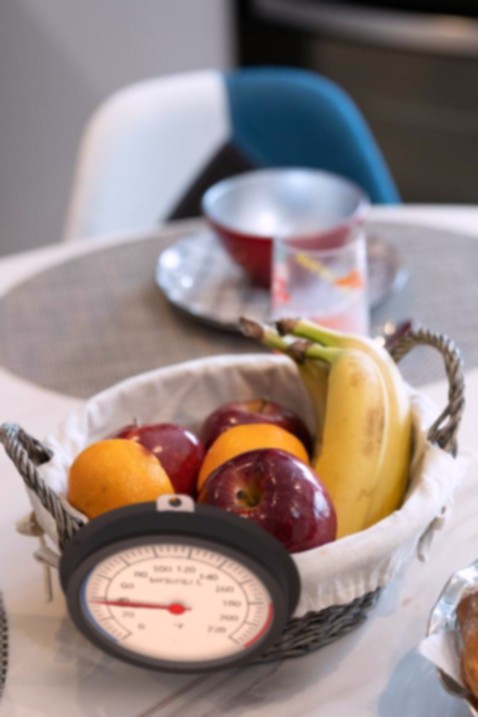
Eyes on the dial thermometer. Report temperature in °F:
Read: 40 °F
